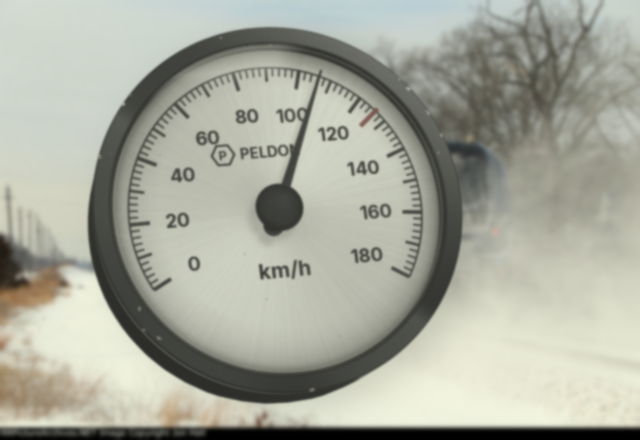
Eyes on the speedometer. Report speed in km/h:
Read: 106 km/h
